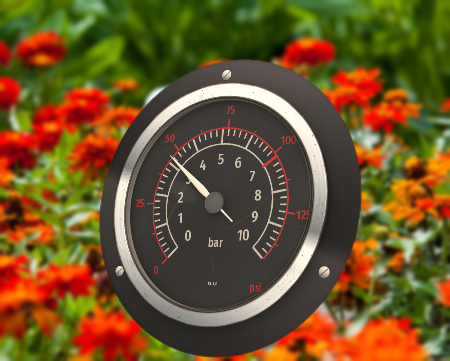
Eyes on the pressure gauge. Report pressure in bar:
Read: 3.2 bar
